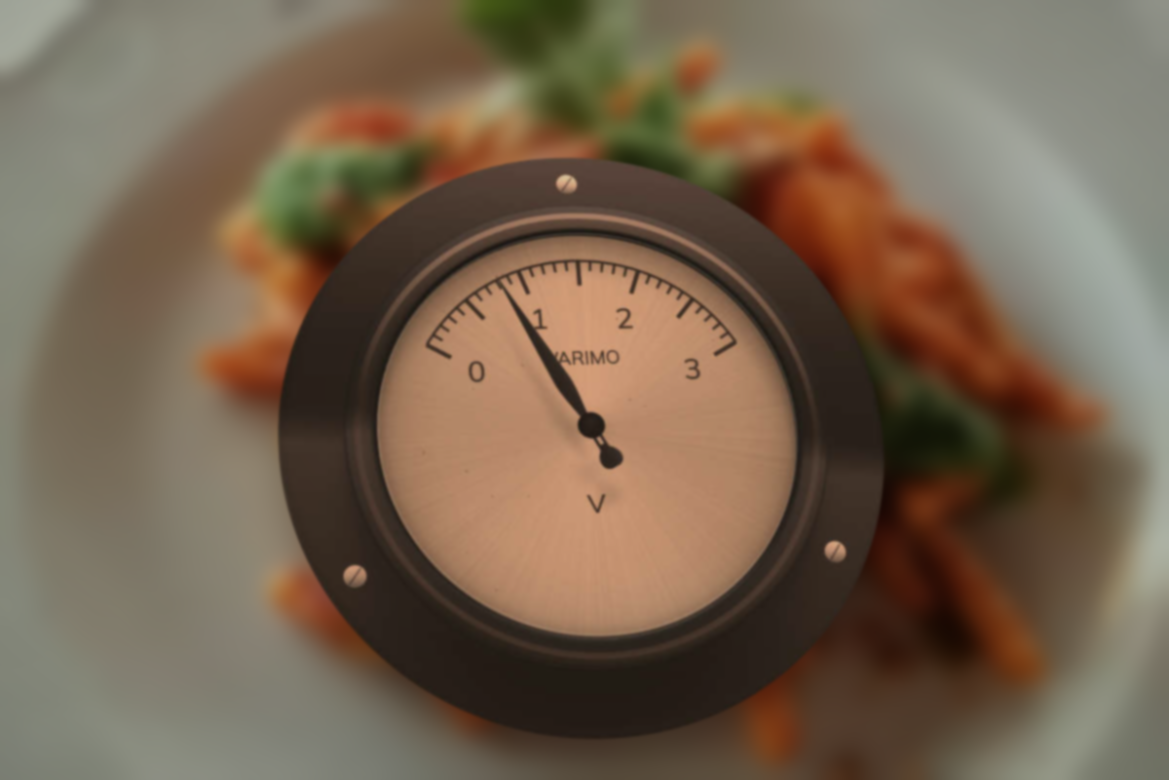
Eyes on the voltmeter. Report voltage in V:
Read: 0.8 V
